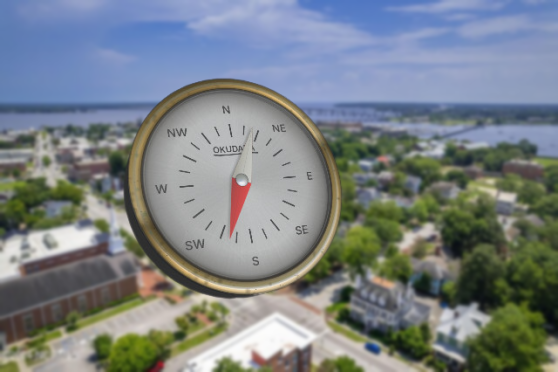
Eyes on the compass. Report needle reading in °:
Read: 202.5 °
